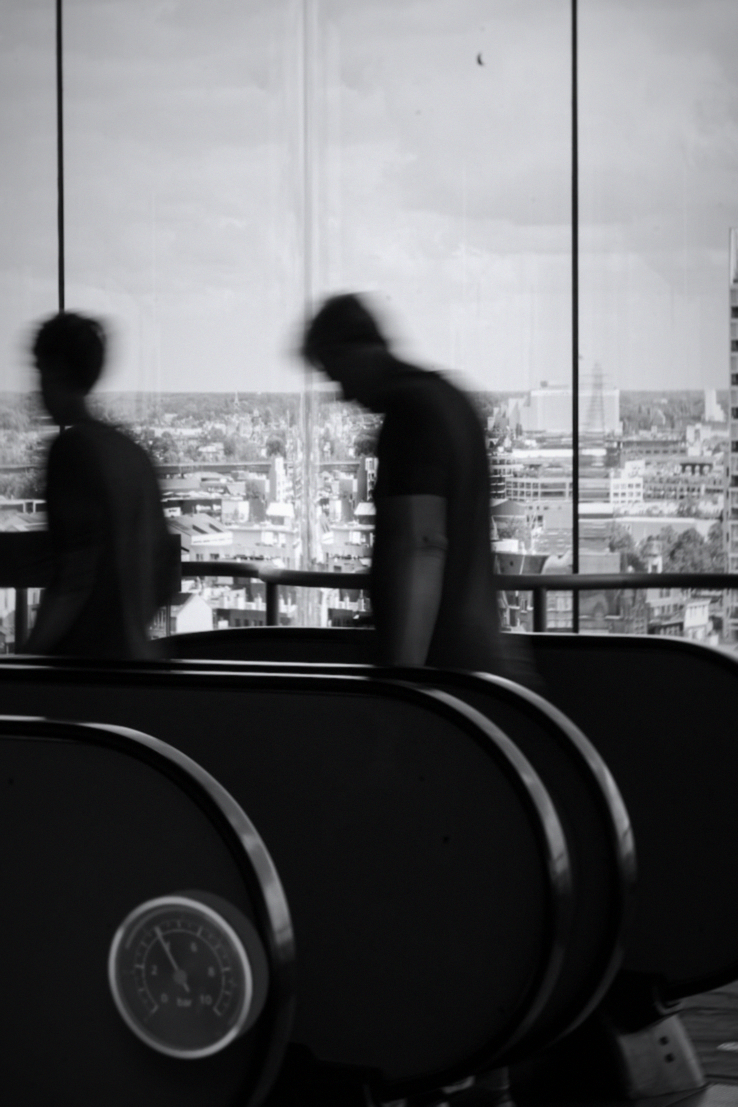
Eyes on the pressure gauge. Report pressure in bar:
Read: 4 bar
